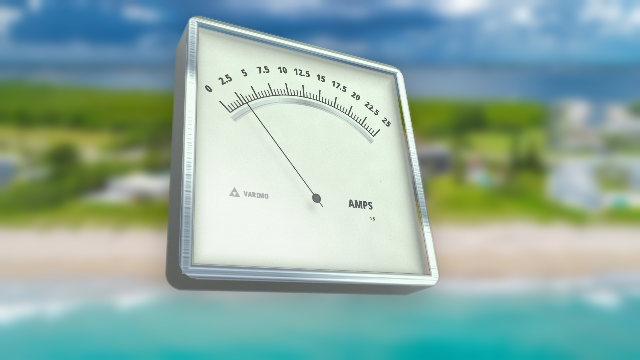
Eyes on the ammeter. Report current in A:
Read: 2.5 A
